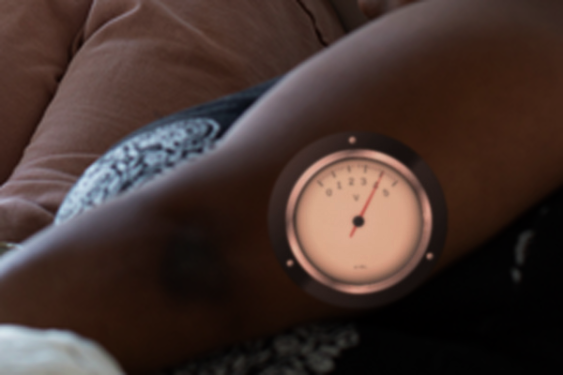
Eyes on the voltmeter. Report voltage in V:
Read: 4 V
